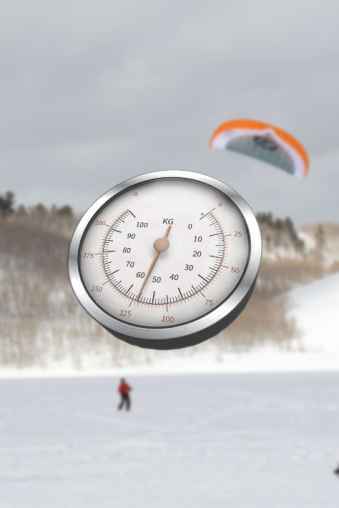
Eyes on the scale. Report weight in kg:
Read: 55 kg
